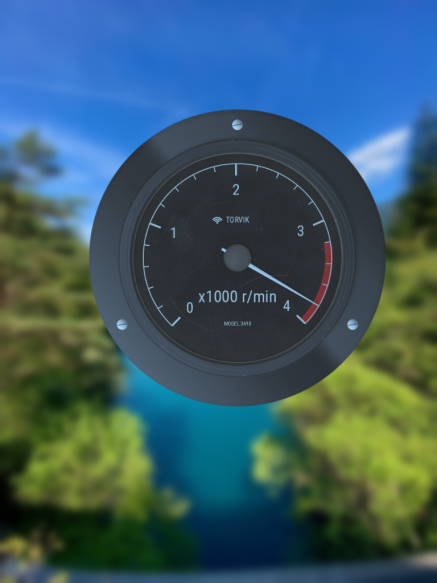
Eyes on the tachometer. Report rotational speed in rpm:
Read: 3800 rpm
